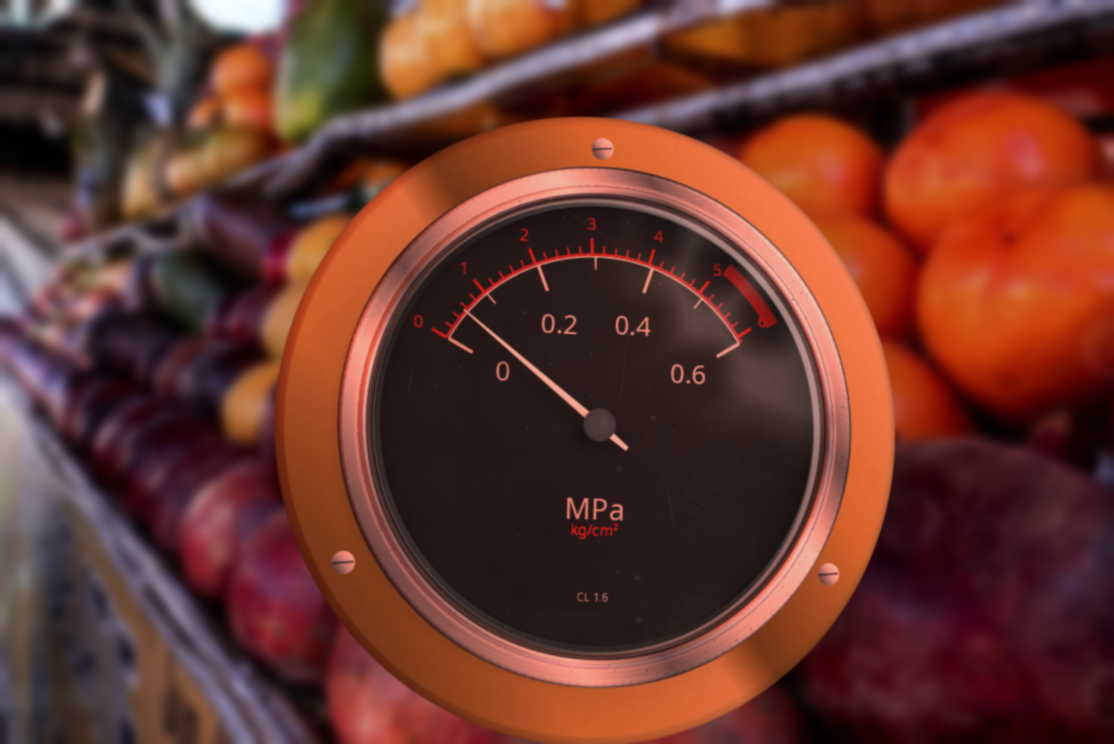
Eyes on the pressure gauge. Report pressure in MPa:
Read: 0.05 MPa
